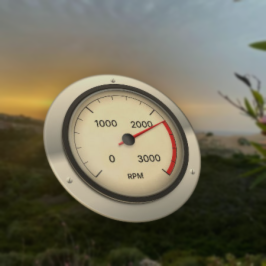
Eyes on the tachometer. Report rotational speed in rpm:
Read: 2200 rpm
